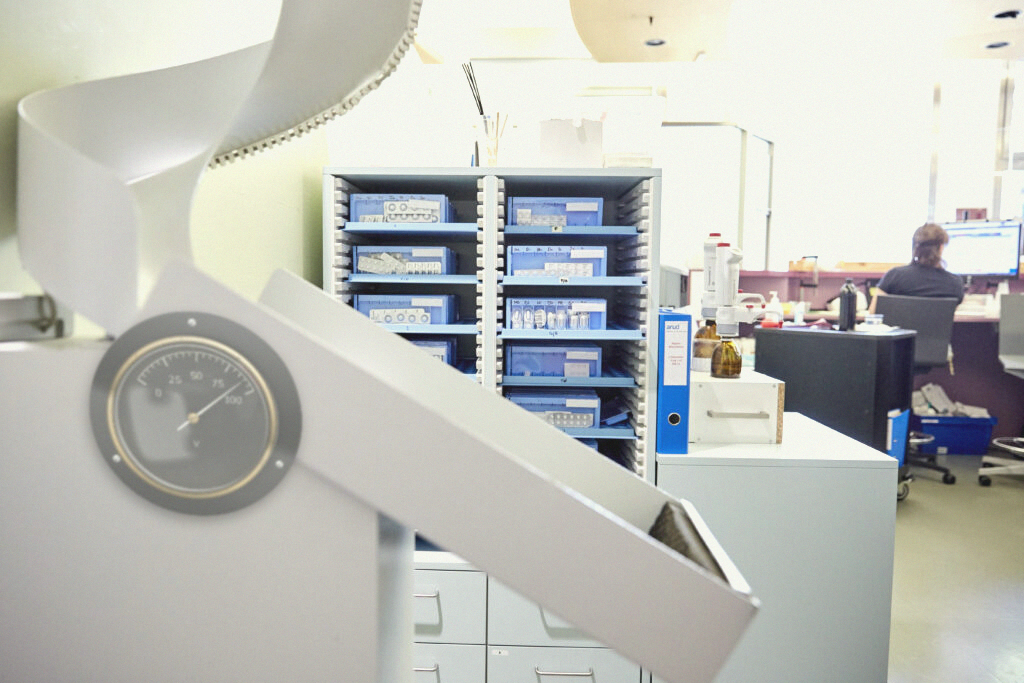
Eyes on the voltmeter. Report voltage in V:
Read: 90 V
